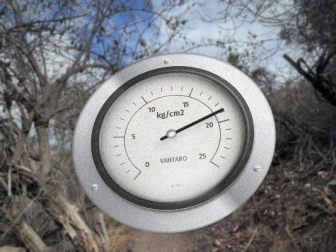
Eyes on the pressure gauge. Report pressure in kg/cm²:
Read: 19 kg/cm²
